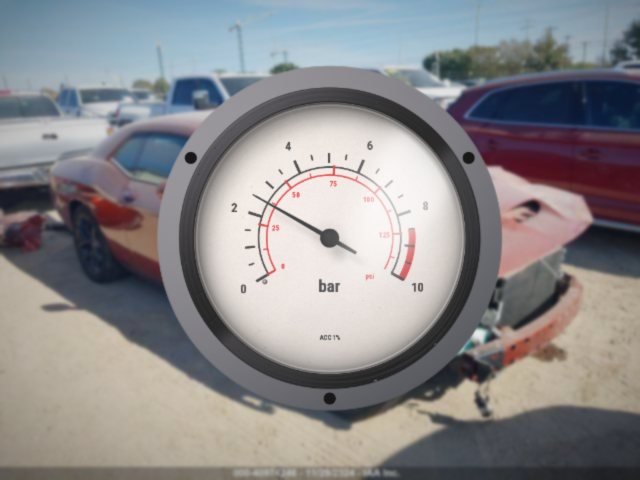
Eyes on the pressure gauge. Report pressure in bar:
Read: 2.5 bar
